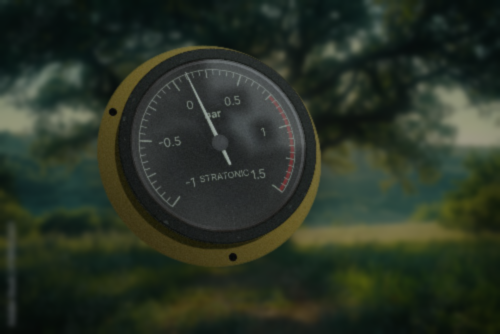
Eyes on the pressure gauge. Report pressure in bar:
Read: 0.1 bar
